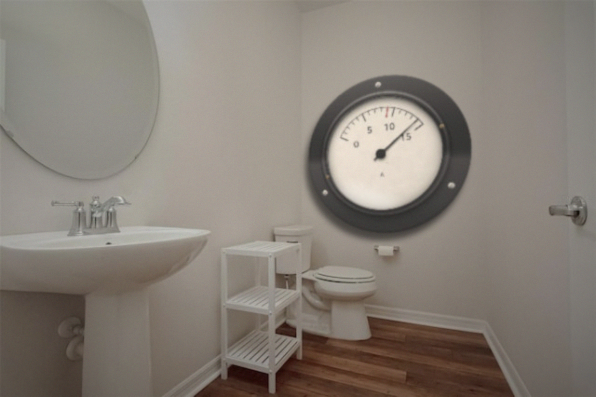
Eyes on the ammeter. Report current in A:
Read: 14 A
